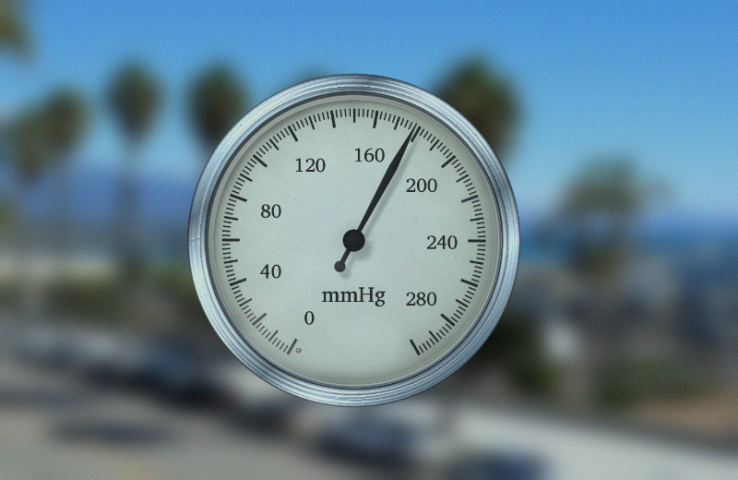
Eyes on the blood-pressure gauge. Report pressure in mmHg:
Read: 178 mmHg
